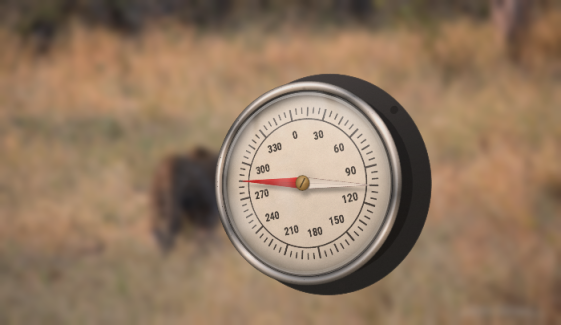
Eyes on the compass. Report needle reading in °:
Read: 285 °
